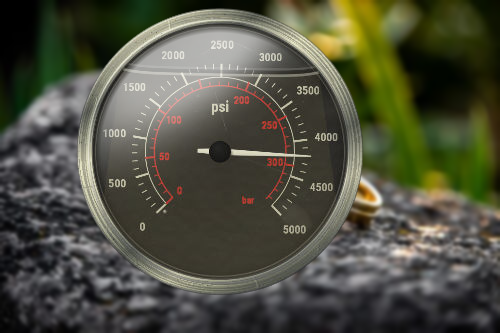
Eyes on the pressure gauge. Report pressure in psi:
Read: 4200 psi
